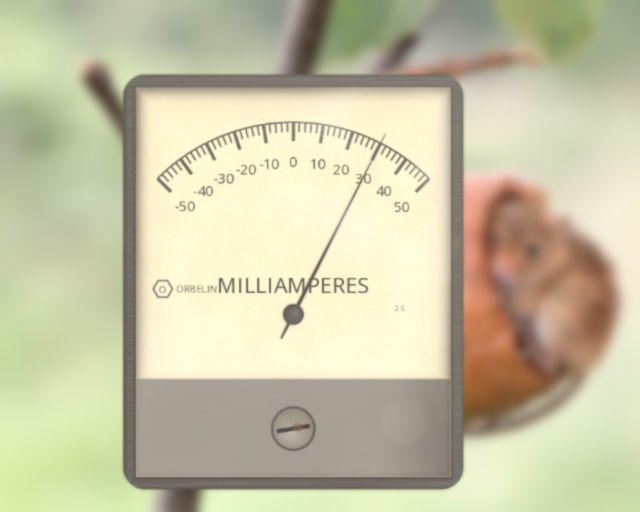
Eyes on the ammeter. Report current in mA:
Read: 30 mA
